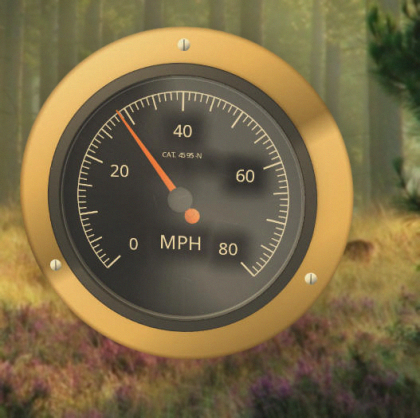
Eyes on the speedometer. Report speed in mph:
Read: 29 mph
